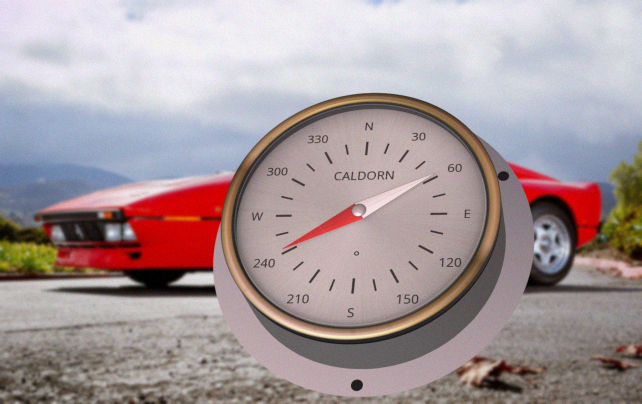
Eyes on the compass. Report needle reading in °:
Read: 240 °
